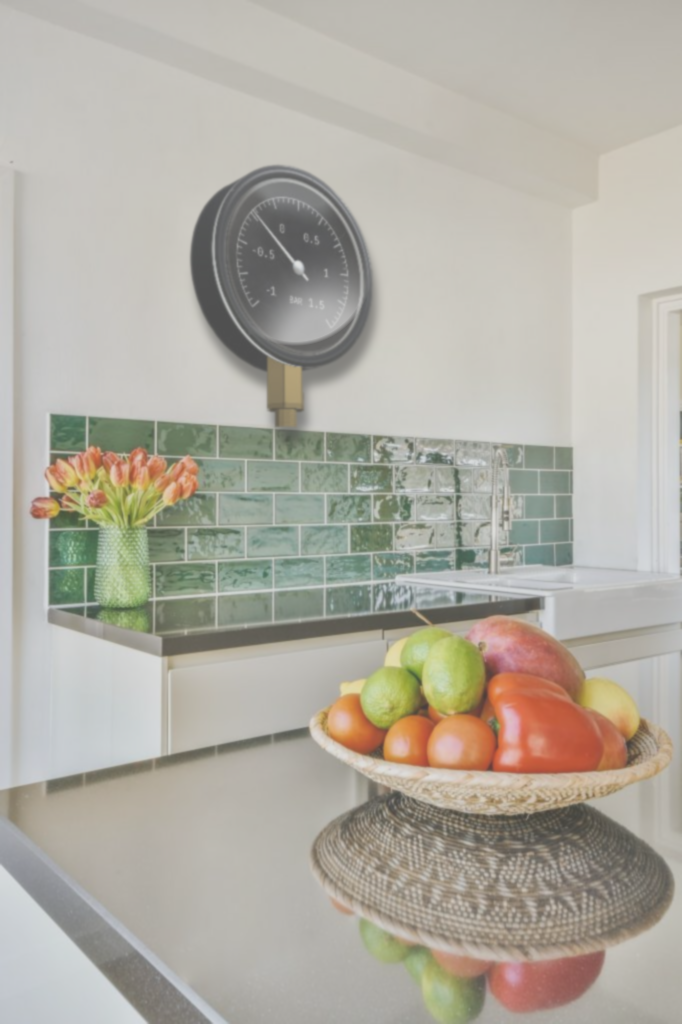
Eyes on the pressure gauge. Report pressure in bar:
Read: -0.25 bar
